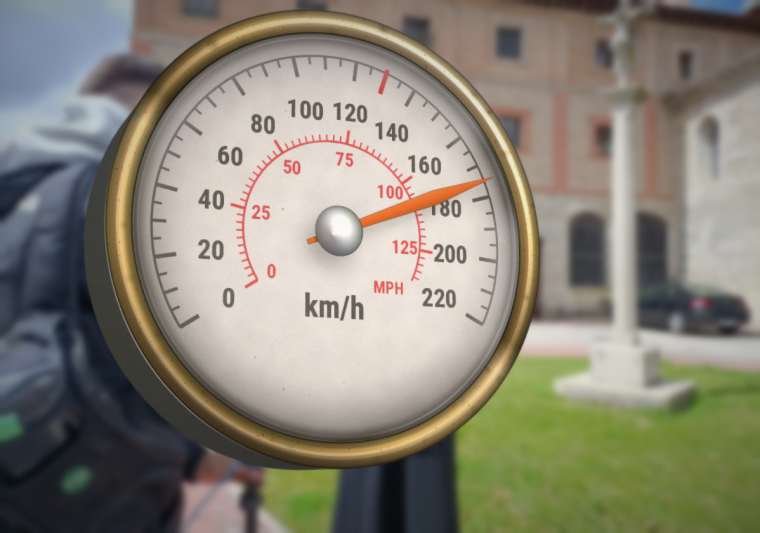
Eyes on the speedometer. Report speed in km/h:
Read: 175 km/h
